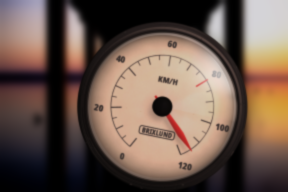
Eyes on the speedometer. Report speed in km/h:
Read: 115 km/h
